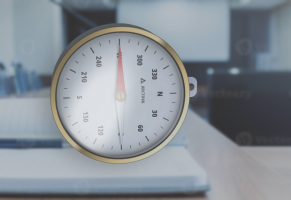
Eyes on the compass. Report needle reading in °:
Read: 270 °
